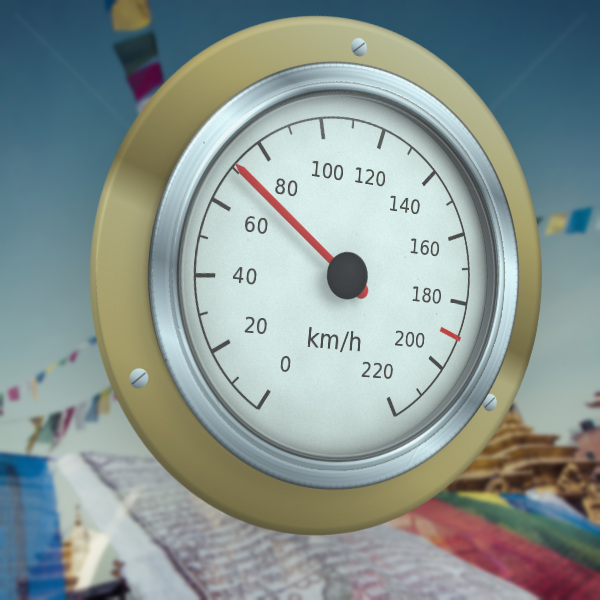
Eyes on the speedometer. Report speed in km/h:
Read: 70 km/h
